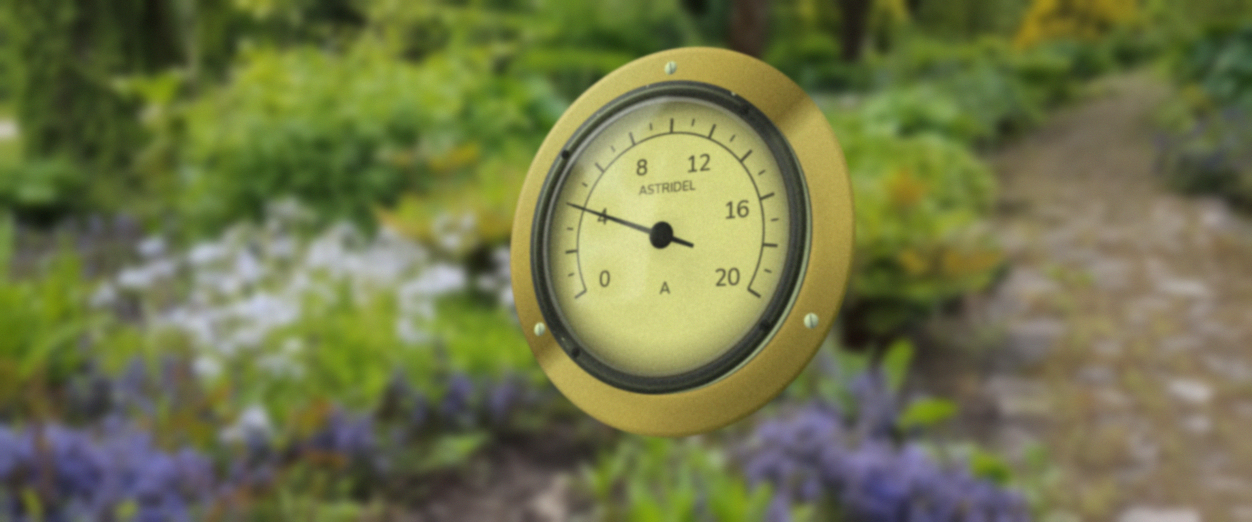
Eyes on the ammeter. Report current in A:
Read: 4 A
